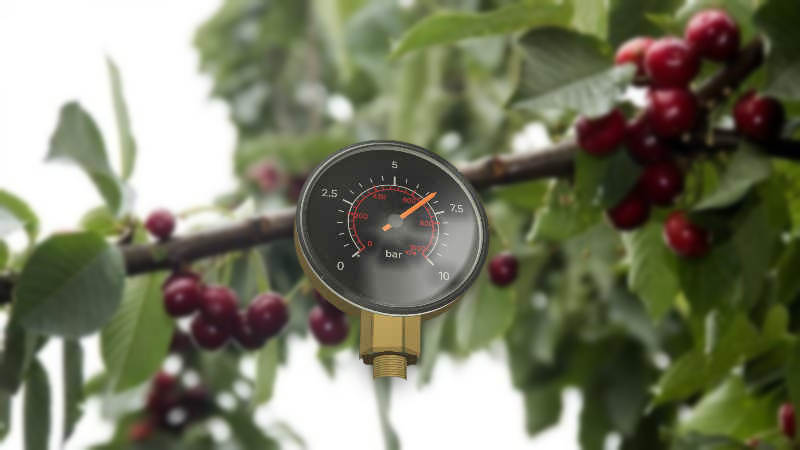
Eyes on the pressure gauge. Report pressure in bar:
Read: 6.75 bar
